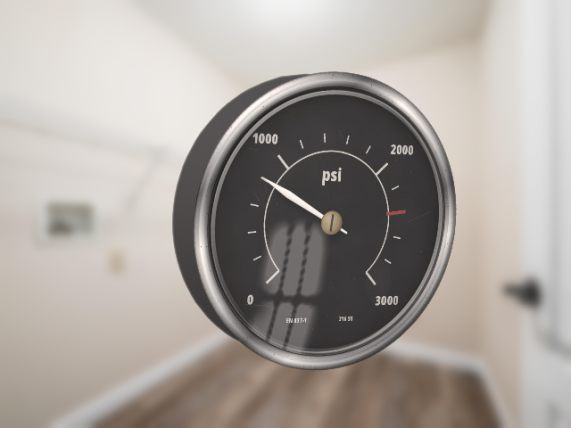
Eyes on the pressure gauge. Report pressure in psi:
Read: 800 psi
